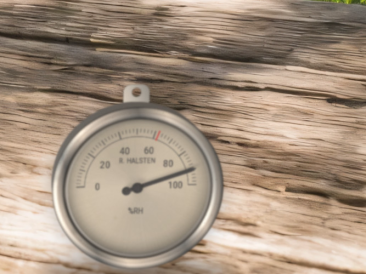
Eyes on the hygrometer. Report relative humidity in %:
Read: 90 %
